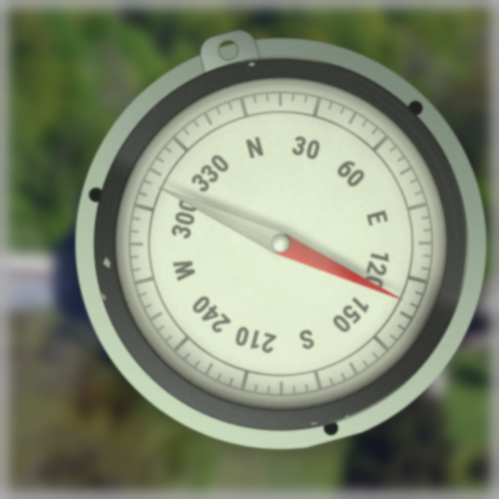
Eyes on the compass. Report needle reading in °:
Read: 130 °
